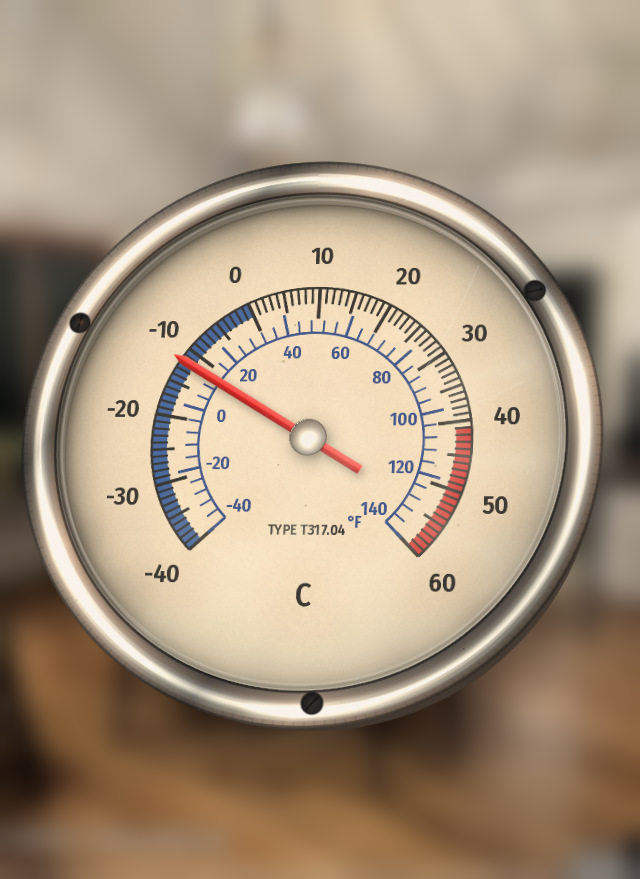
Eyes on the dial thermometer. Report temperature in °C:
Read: -12 °C
